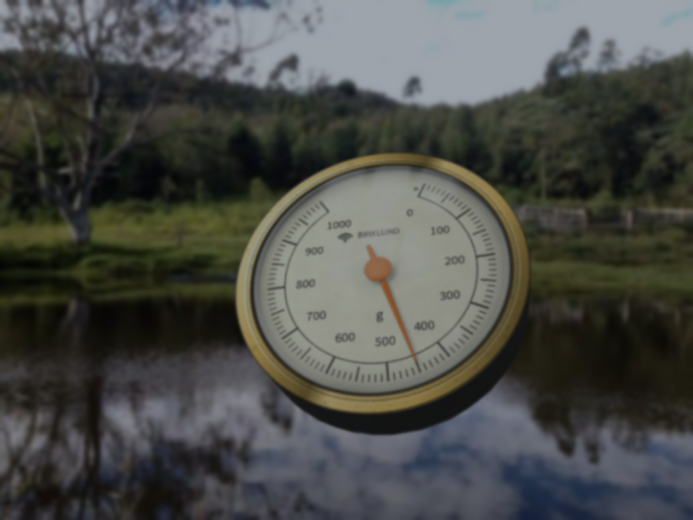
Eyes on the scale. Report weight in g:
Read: 450 g
